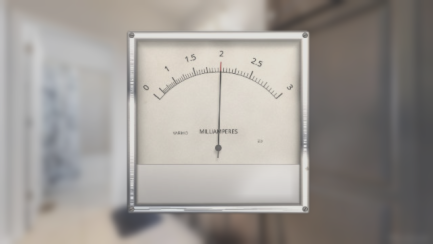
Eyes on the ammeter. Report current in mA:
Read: 2 mA
